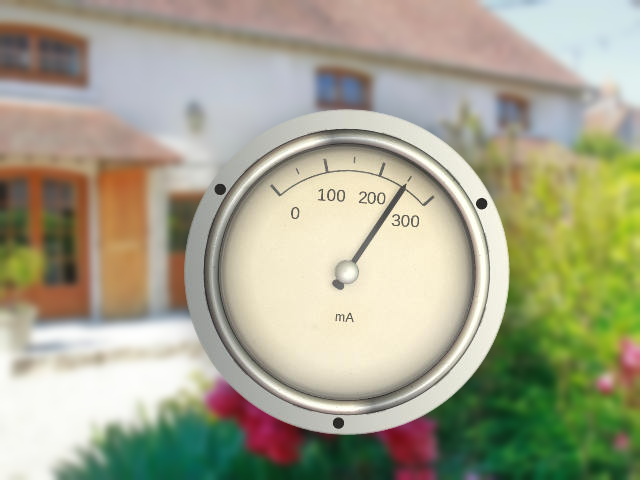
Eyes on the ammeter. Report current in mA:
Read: 250 mA
